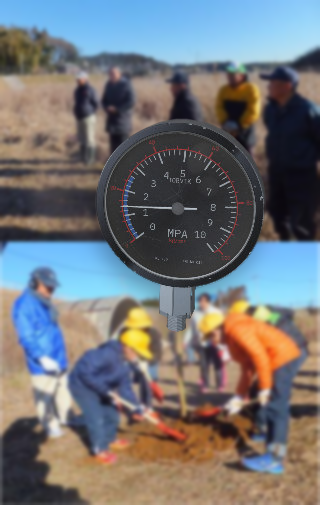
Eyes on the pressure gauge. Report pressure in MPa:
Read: 1.4 MPa
